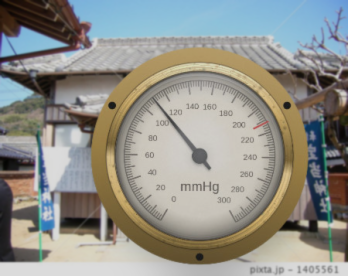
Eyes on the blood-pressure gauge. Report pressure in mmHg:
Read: 110 mmHg
